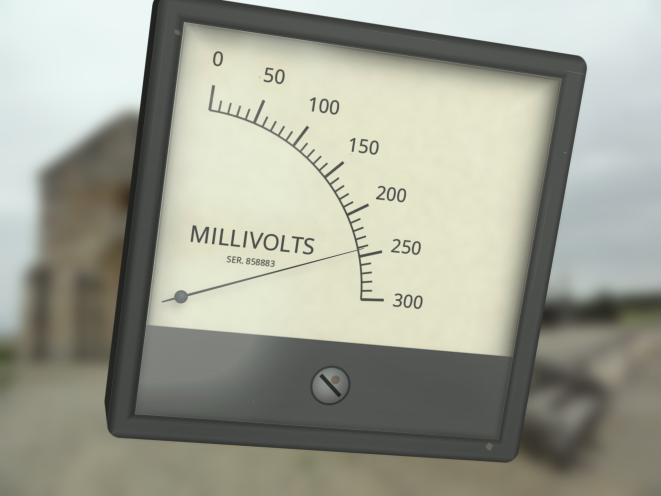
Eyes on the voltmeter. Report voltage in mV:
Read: 240 mV
